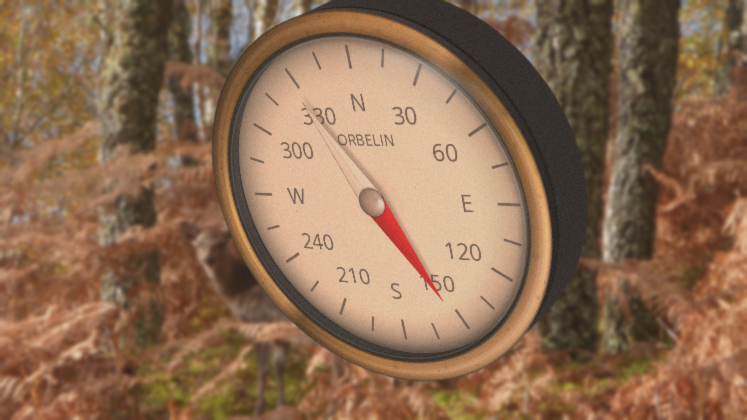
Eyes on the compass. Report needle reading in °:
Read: 150 °
